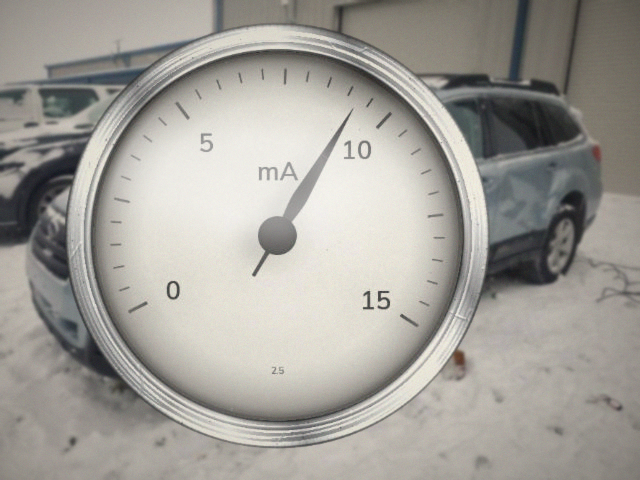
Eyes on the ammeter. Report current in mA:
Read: 9.25 mA
